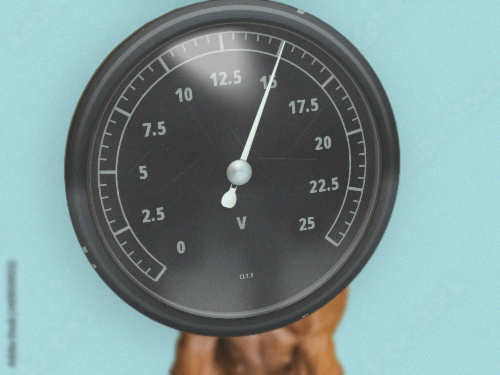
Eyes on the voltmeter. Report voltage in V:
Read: 15 V
